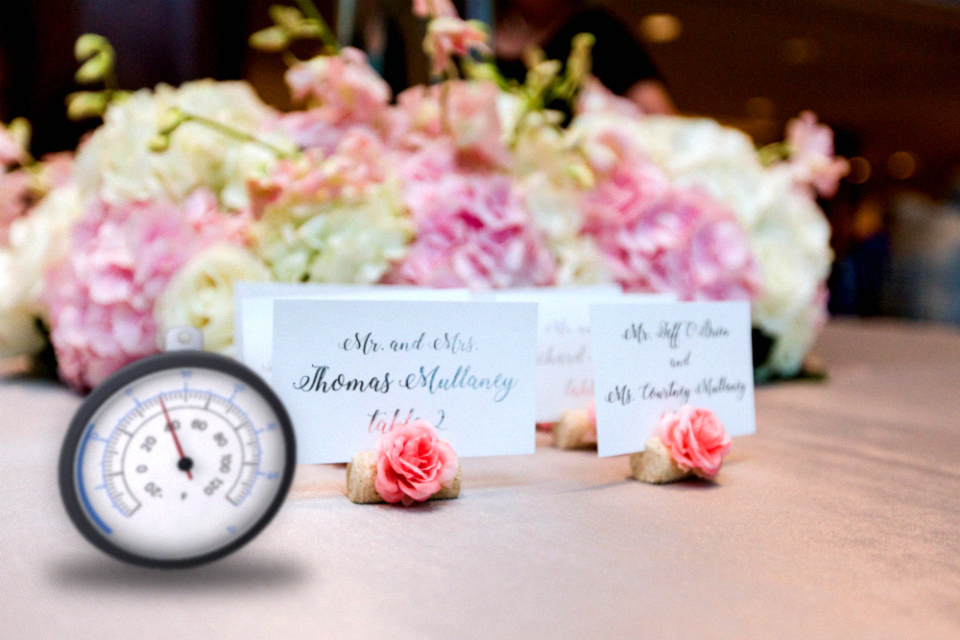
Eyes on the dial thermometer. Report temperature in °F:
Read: 40 °F
